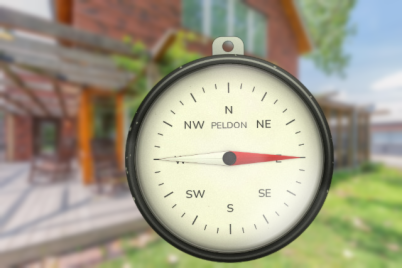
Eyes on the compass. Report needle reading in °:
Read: 90 °
